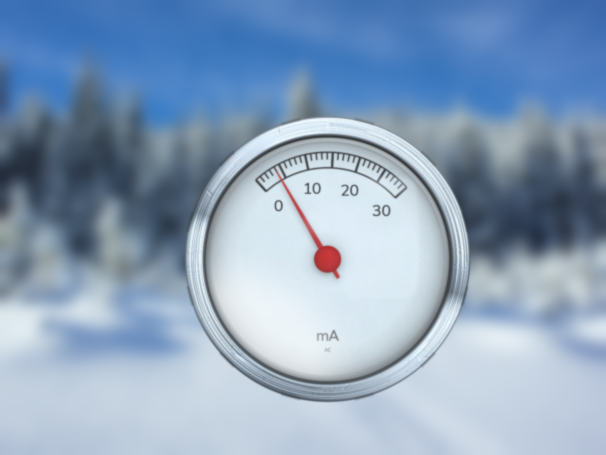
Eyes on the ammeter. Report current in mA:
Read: 4 mA
